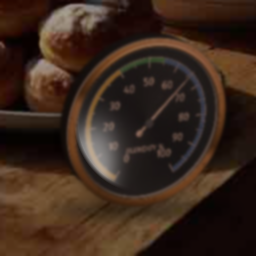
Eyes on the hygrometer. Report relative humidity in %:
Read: 65 %
